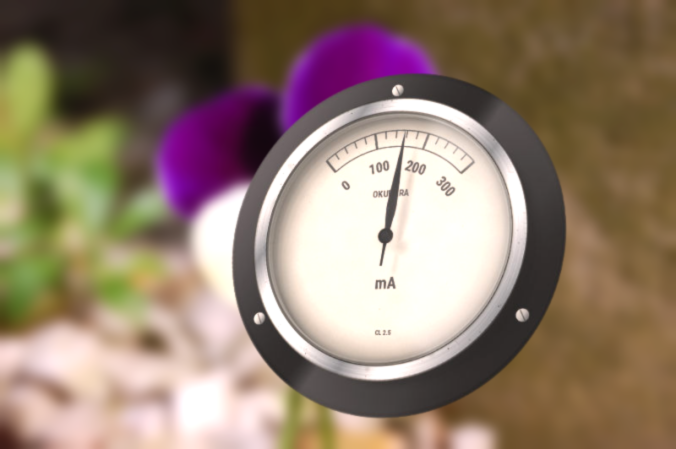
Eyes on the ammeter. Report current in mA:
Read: 160 mA
